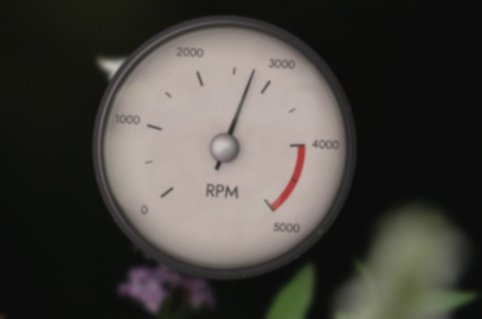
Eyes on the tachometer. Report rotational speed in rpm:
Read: 2750 rpm
